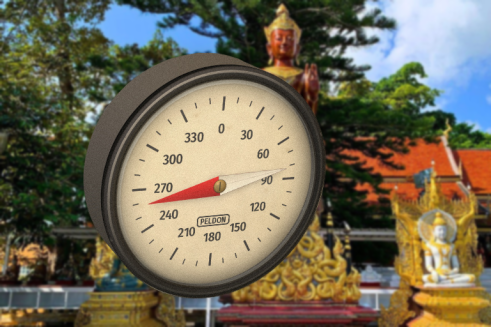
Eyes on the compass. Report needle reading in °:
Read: 260 °
